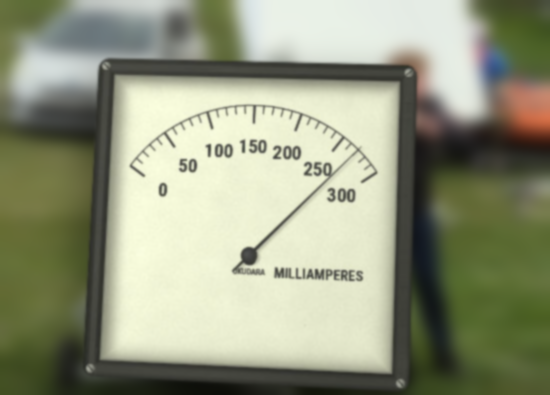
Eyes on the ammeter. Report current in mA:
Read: 270 mA
